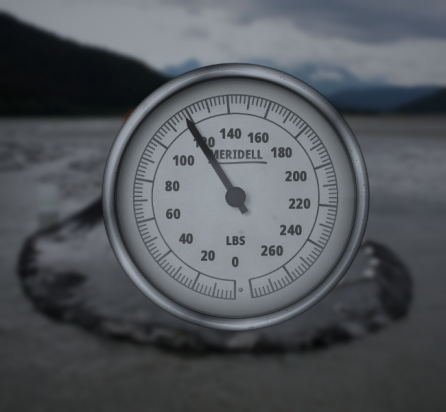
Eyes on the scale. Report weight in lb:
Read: 118 lb
